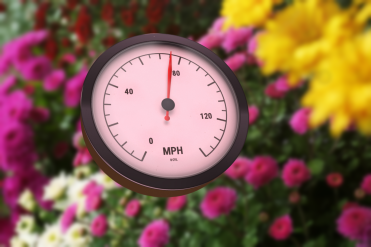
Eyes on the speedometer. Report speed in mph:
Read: 75 mph
